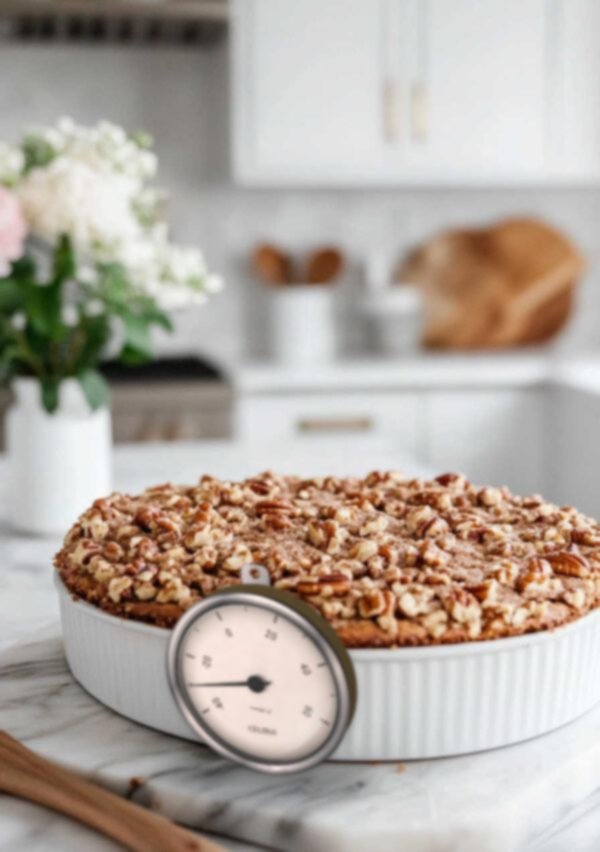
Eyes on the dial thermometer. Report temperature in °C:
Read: -30 °C
